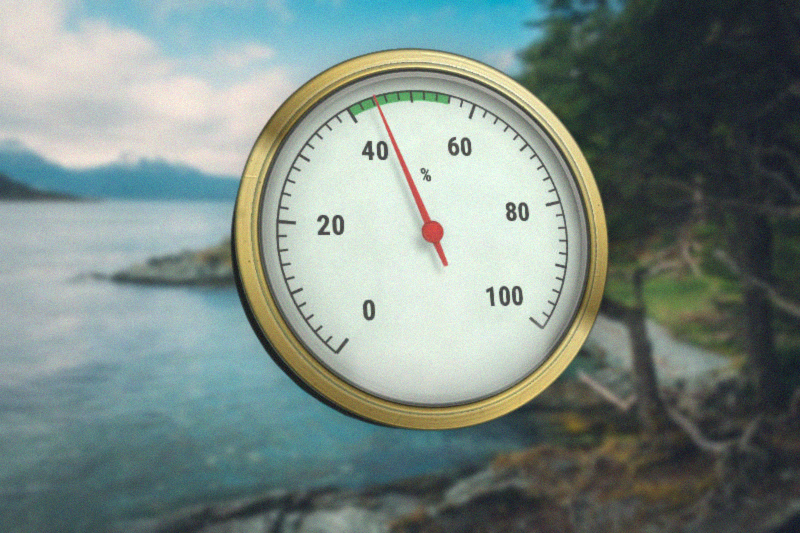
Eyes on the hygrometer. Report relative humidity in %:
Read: 44 %
